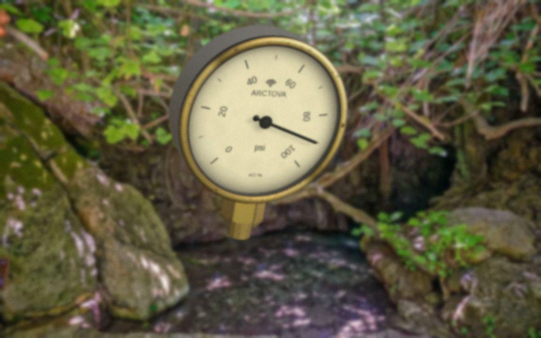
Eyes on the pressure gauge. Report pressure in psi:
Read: 90 psi
